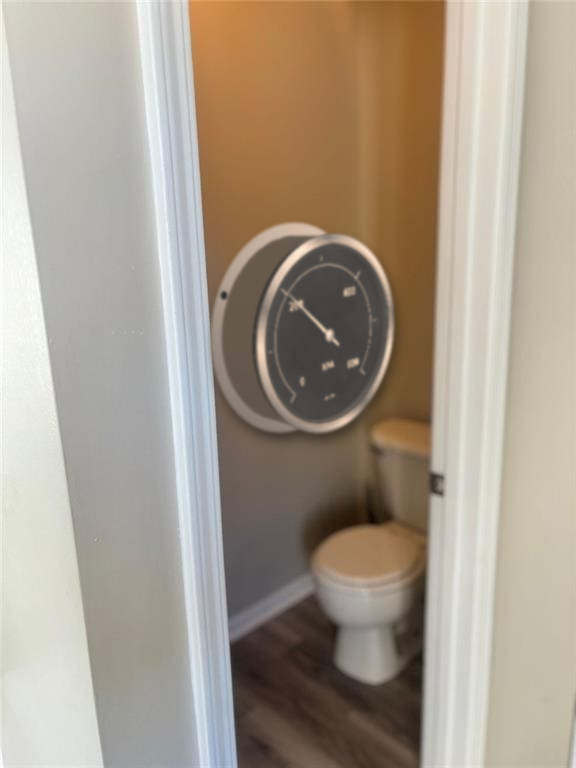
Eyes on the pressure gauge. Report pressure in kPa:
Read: 200 kPa
